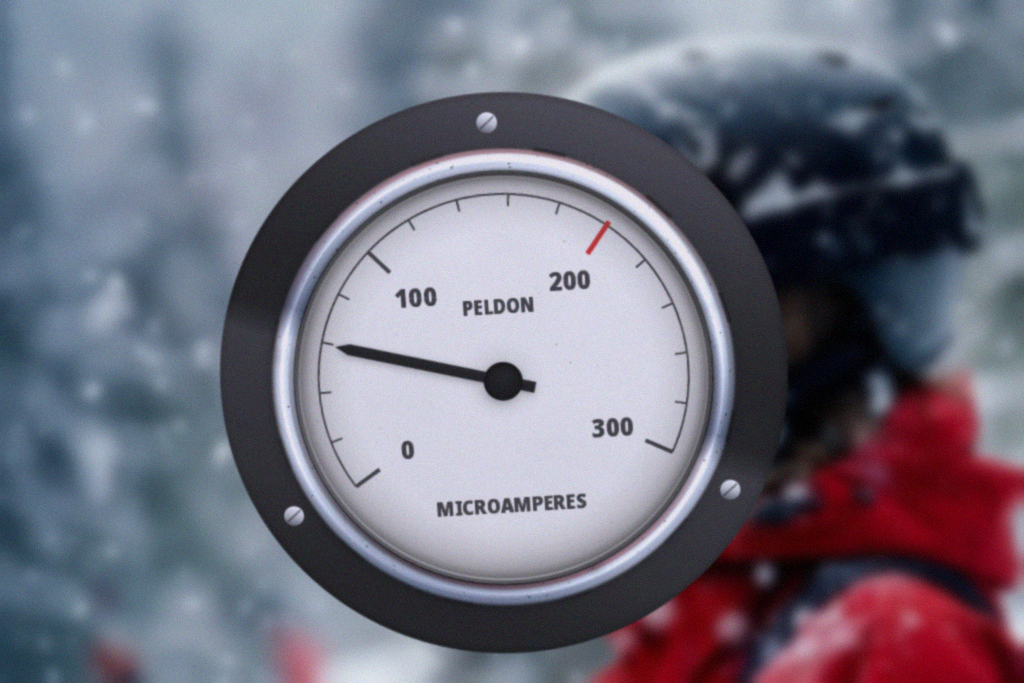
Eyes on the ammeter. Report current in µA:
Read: 60 µA
